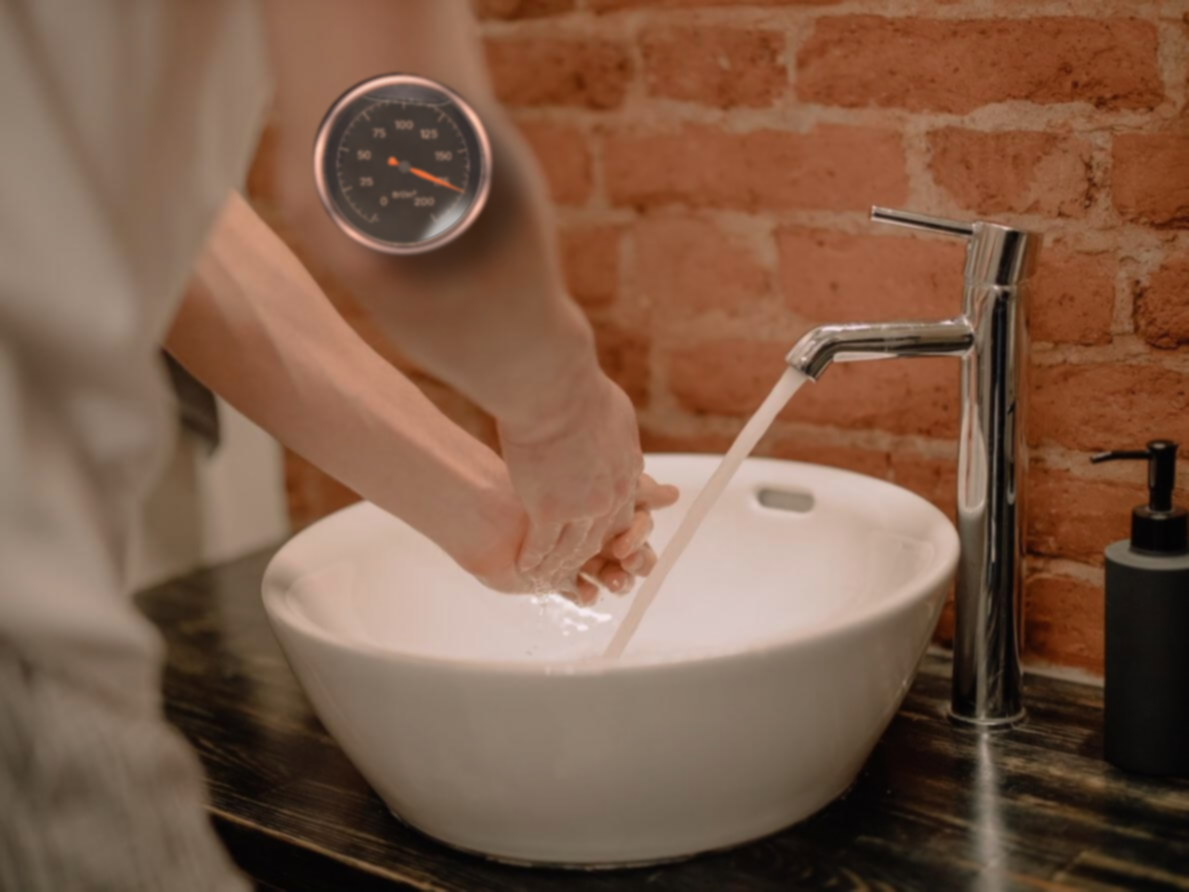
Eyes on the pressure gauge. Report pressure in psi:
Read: 175 psi
